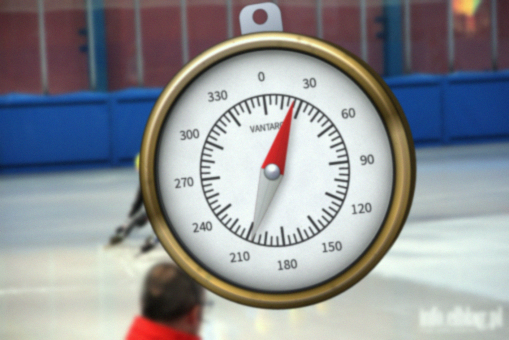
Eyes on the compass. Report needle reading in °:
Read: 25 °
